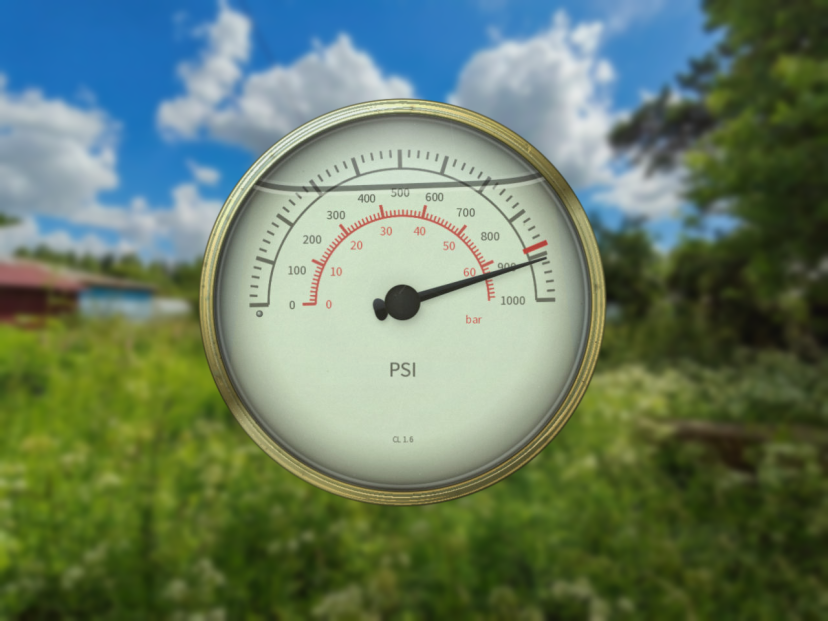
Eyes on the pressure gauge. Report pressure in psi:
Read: 910 psi
